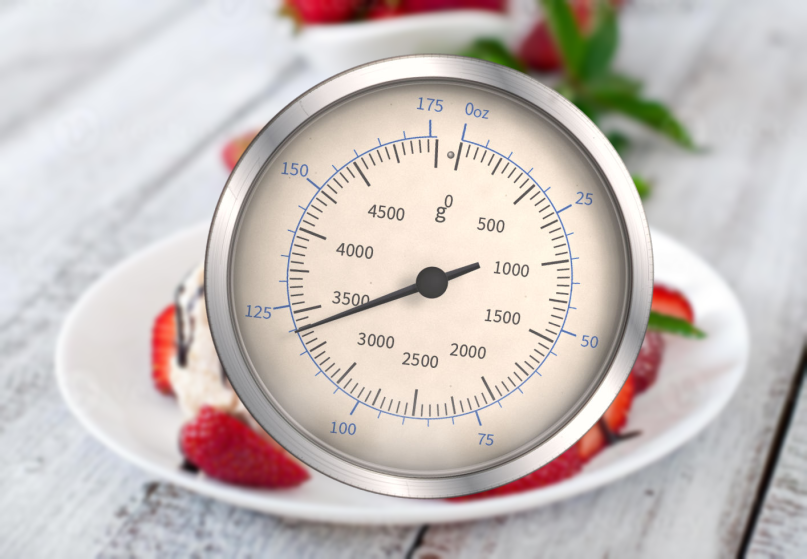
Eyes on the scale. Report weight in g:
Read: 3400 g
